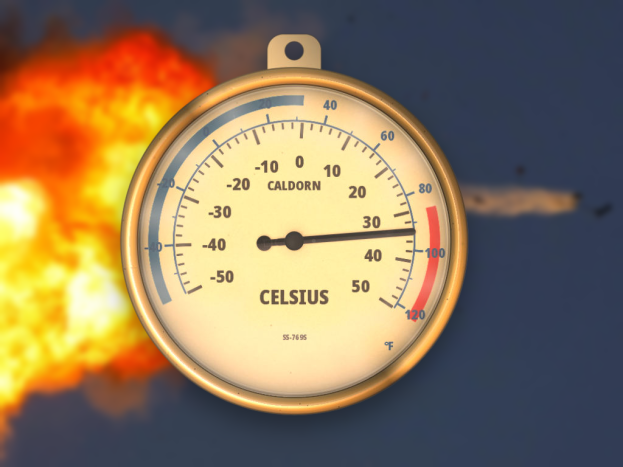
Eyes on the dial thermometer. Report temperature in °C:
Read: 34 °C
